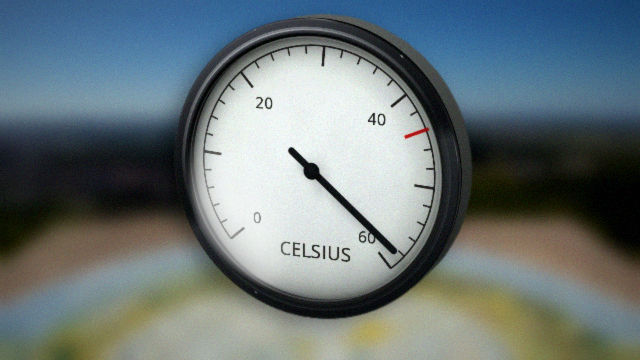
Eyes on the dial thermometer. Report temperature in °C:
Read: 58 °C
